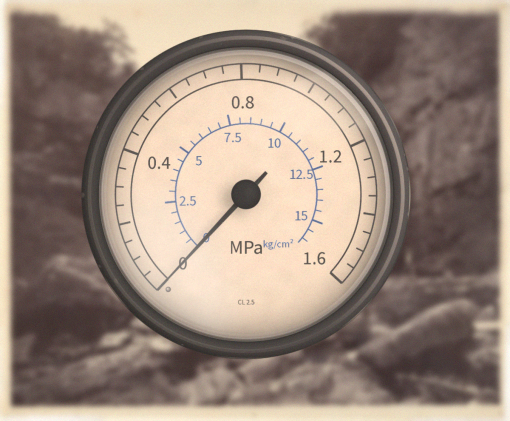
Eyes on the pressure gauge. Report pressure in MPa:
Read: 0 MPa
